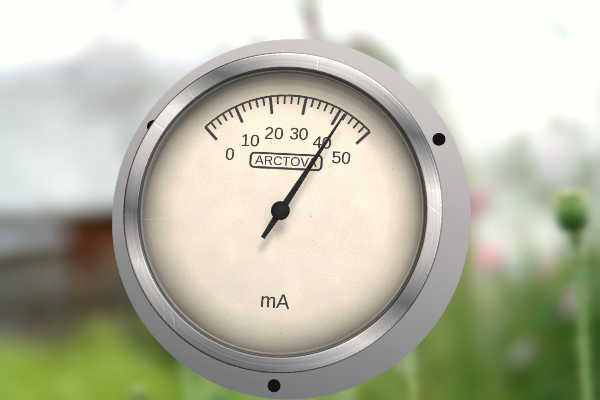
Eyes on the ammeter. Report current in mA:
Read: 42 mA
